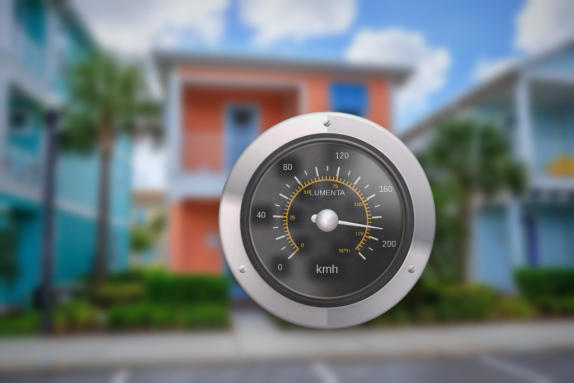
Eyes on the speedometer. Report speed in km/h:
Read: 190 km/h
